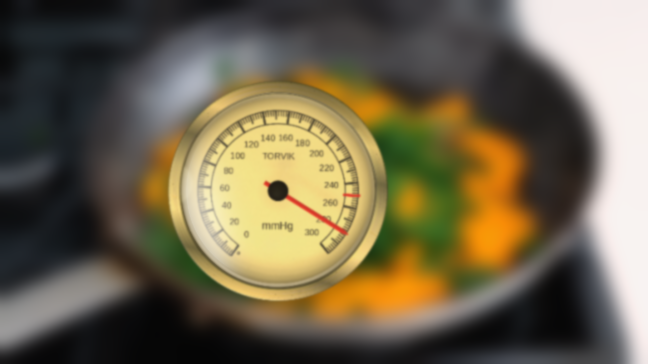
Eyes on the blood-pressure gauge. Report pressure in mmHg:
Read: 280 mmHg
